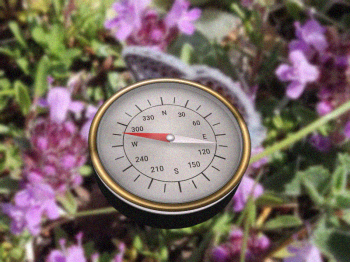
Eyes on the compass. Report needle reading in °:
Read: 285 °
